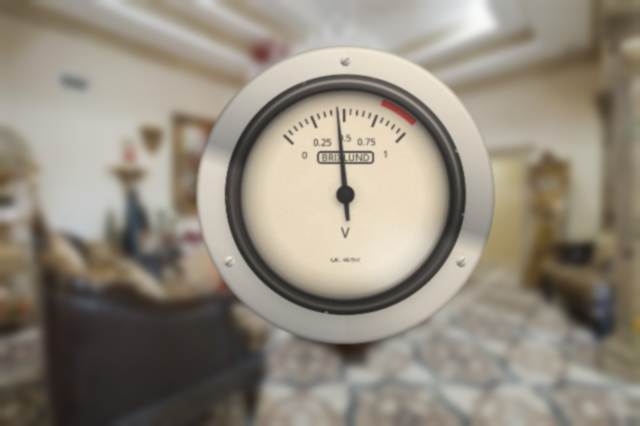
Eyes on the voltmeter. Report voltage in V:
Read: 0.45 V
